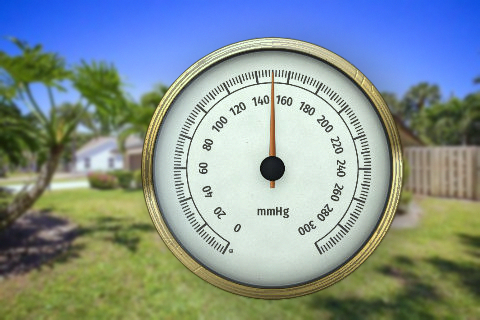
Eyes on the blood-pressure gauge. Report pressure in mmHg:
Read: 150 mmHg
